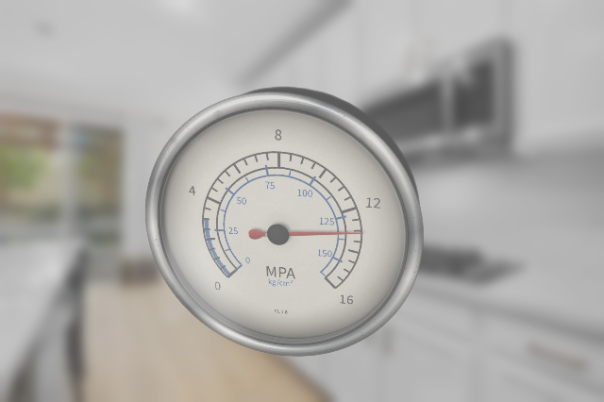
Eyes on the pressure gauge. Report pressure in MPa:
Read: 13 MPa
